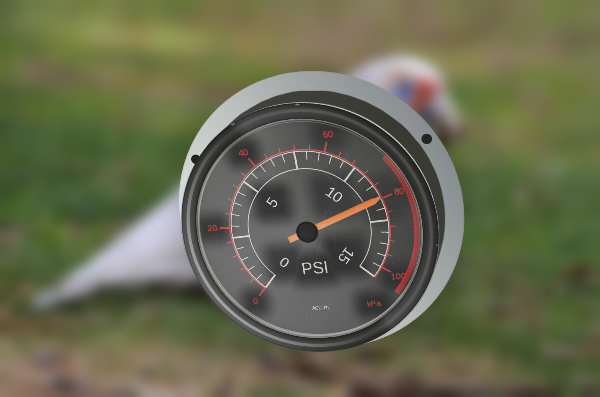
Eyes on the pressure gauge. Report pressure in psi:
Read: 11.5 psi
